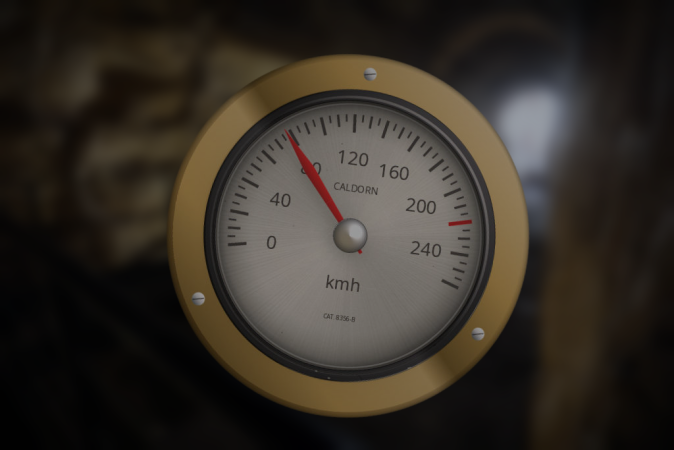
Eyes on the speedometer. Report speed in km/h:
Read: 77.5 km/h
